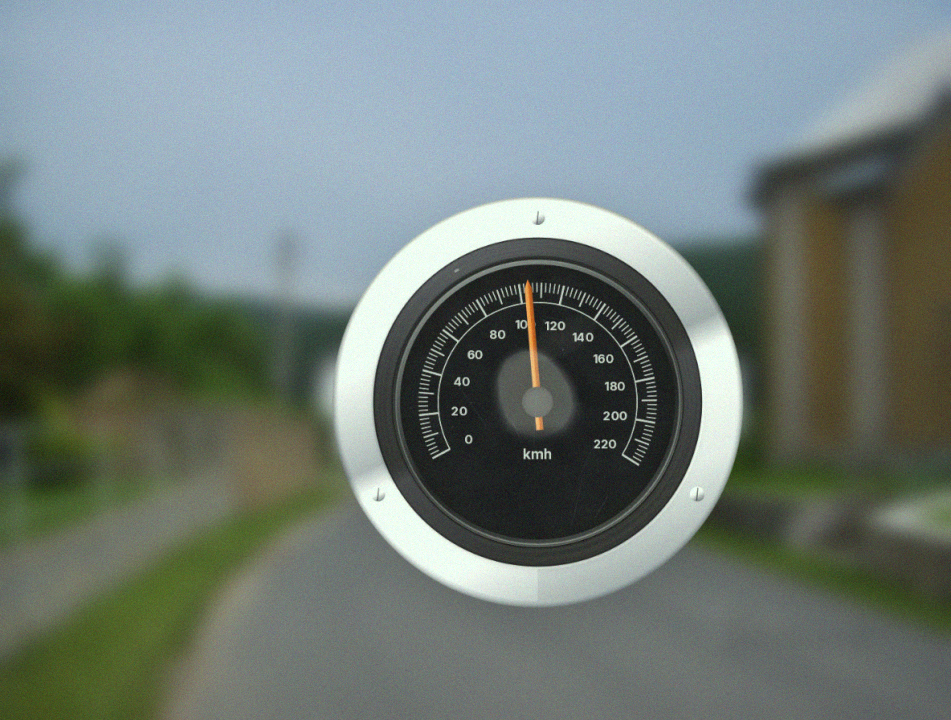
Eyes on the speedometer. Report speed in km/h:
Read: 104 km/h
